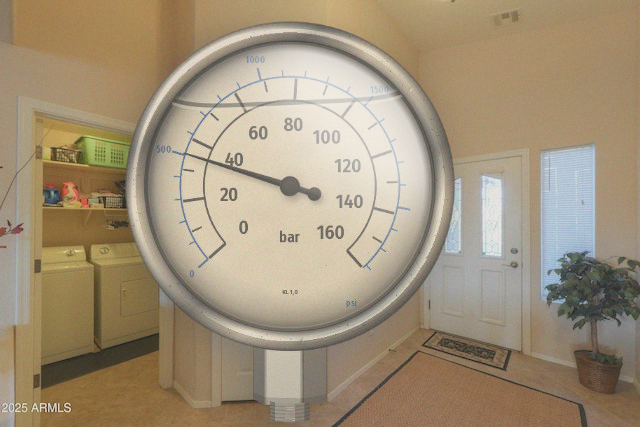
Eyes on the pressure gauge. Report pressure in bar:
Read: 35 bar
